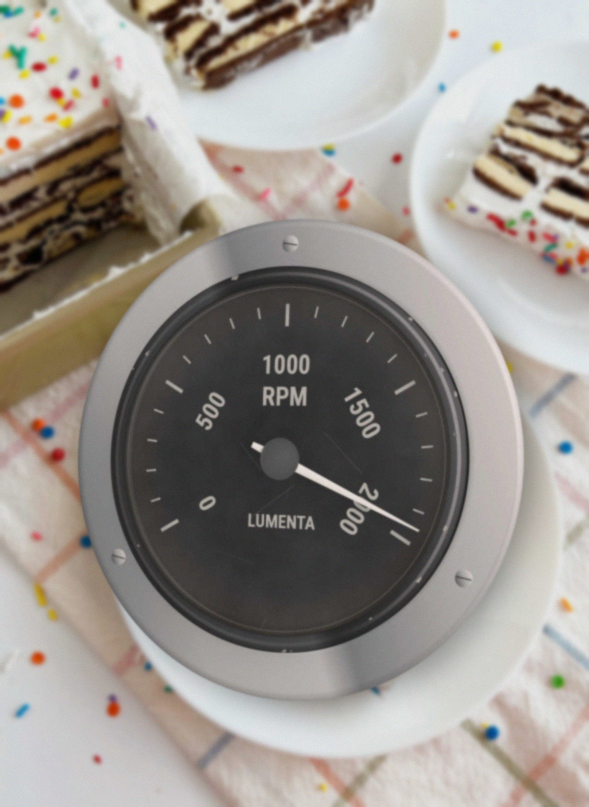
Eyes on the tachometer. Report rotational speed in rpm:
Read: 1950 rpm
